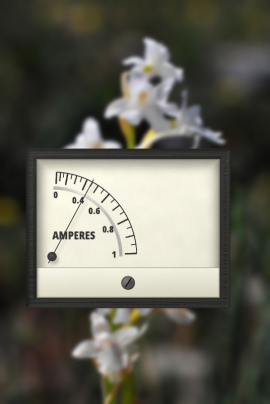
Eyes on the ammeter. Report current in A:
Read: 0.45 A
